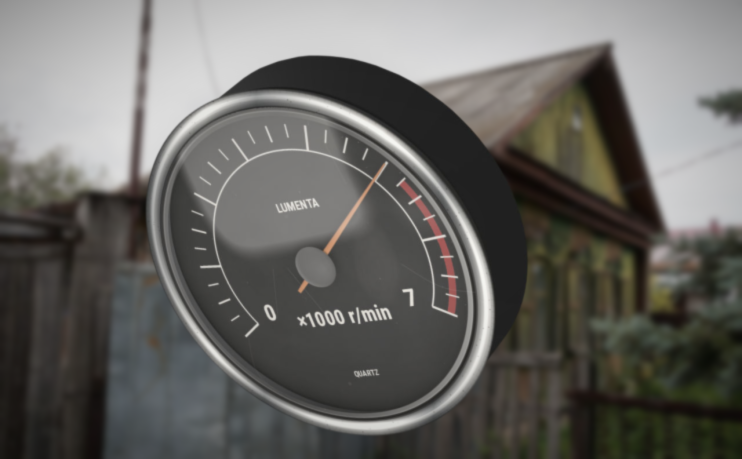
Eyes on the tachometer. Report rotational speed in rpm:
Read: 5000 rpm
